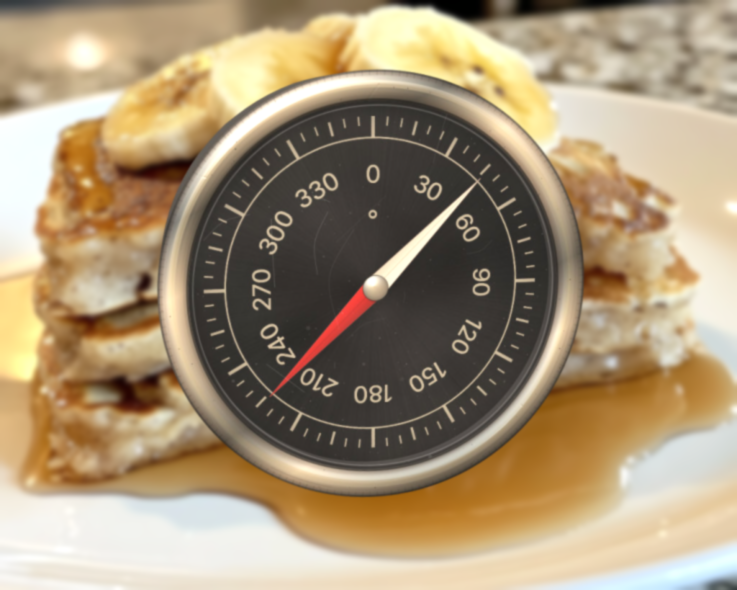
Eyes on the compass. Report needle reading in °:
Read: 225 °
